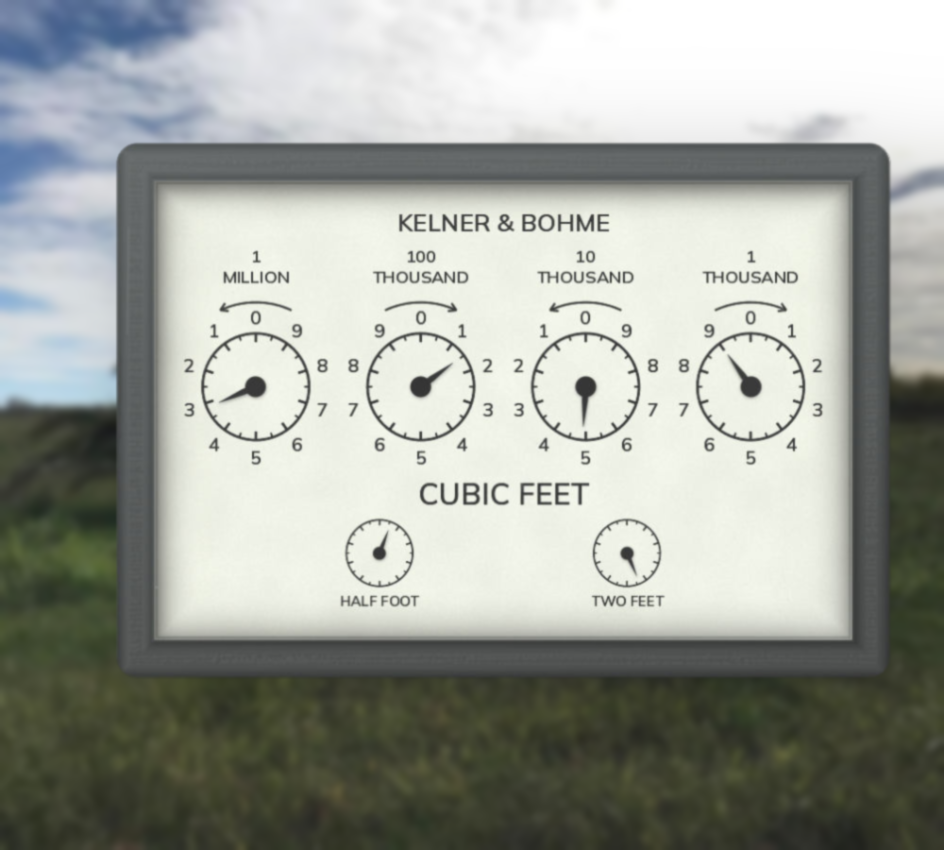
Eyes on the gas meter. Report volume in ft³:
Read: 314900 ft³
